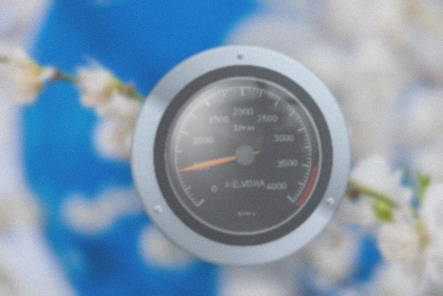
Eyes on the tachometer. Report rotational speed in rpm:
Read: 500 rpm
